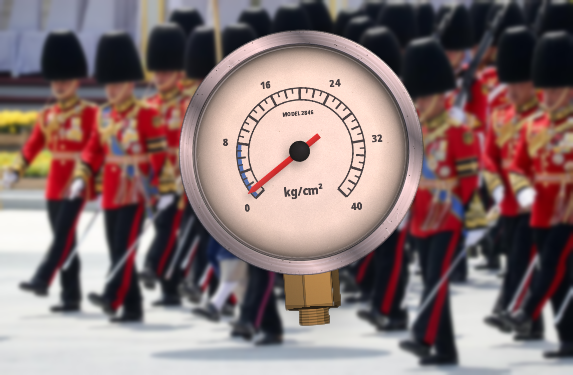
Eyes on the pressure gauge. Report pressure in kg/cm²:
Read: 1 kg/cm²
